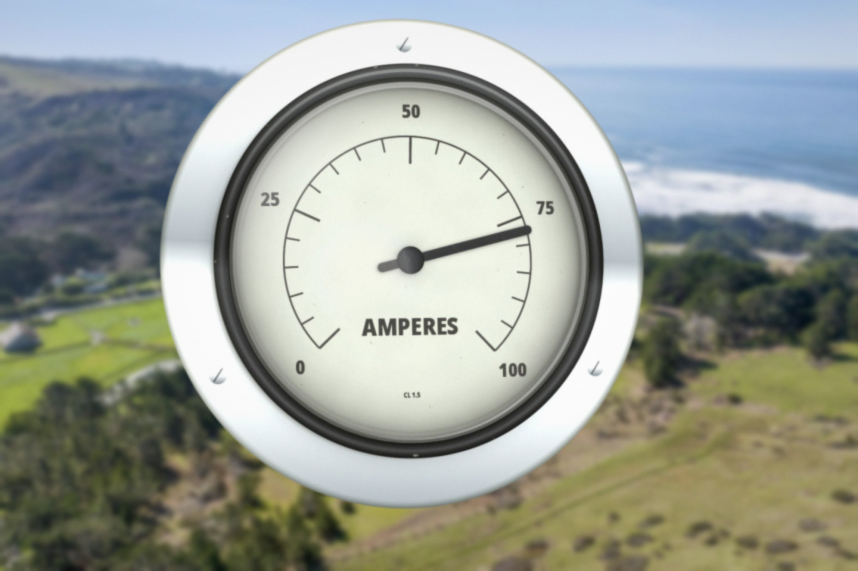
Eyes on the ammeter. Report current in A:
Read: 77.5 A
